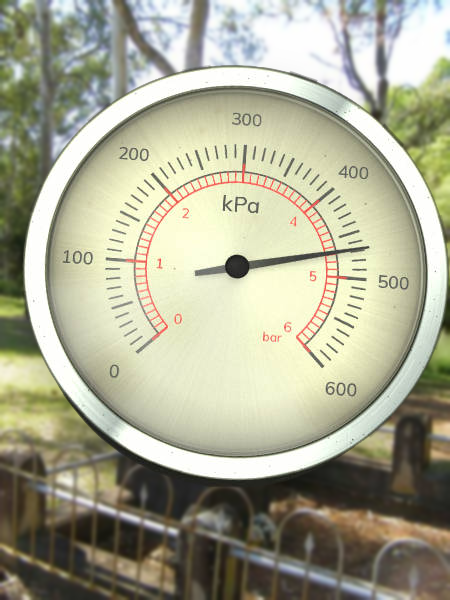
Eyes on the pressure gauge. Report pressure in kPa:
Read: 470 kPa
